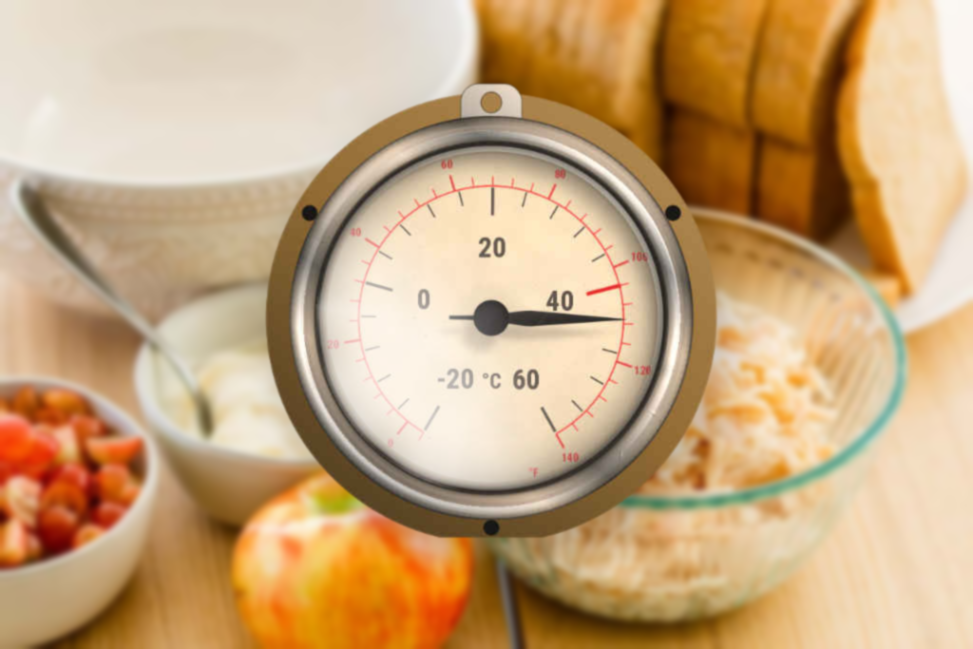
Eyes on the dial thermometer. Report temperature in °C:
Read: 44 °C
